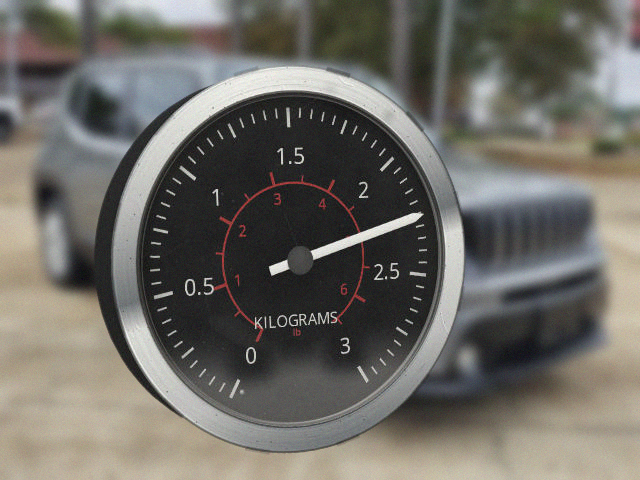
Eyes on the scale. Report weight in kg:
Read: 2.25 kg
